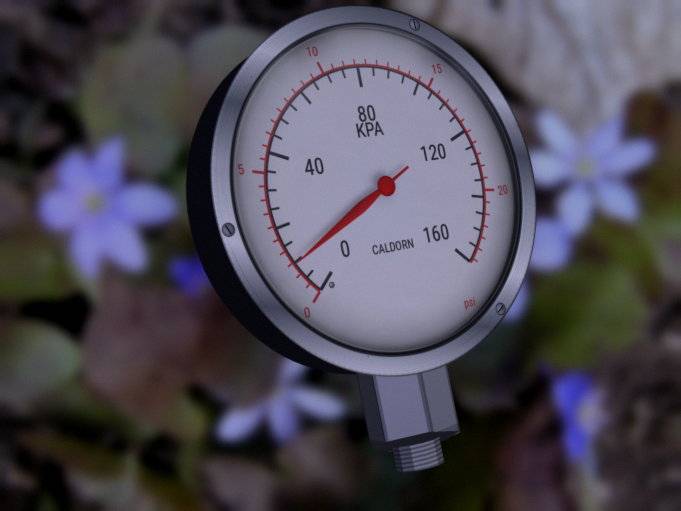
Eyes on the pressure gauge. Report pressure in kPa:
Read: 10 kPa
